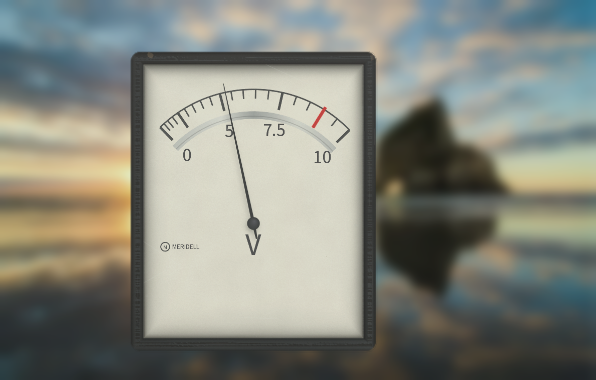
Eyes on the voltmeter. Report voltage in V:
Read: 5.25 V
